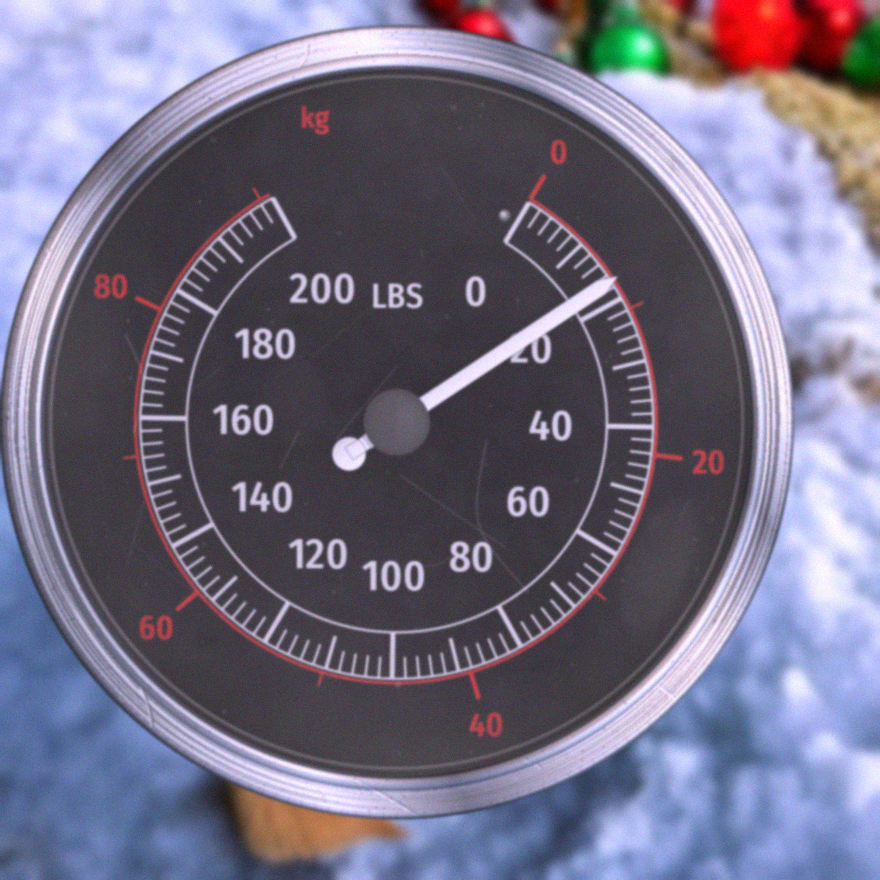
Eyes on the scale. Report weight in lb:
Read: 17 lb
